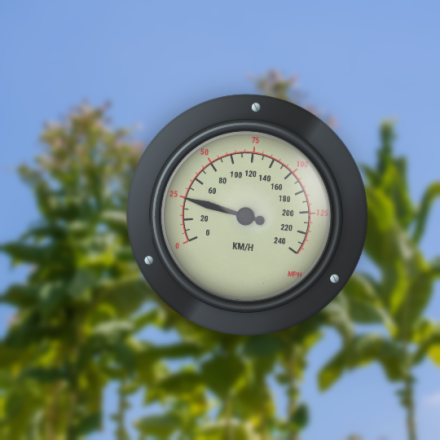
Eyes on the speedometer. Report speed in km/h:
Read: 40 km/h
